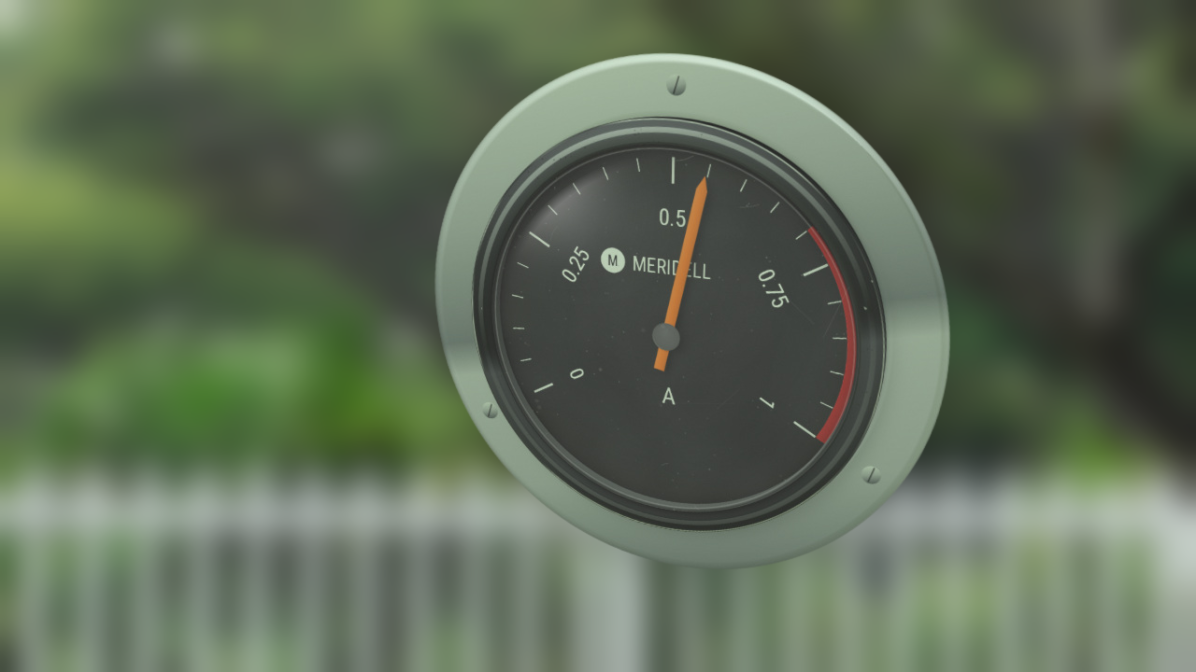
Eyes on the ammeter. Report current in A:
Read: 0.55 A
